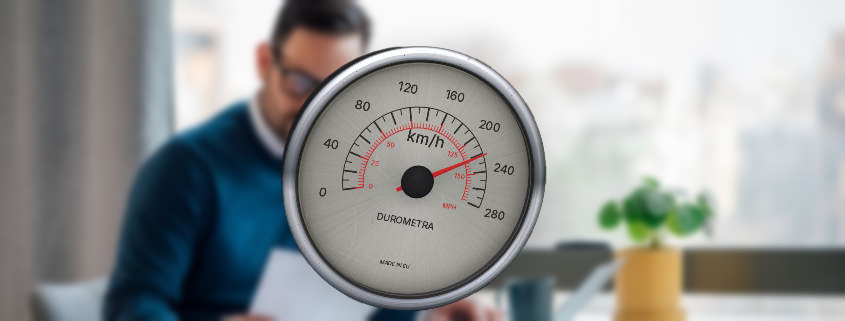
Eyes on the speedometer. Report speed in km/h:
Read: 220 km/h
